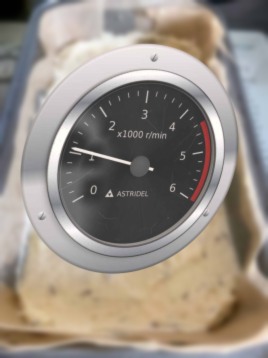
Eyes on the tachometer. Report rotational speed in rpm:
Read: 1100 rpm
